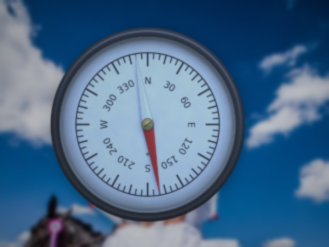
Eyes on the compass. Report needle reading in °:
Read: 170 °
